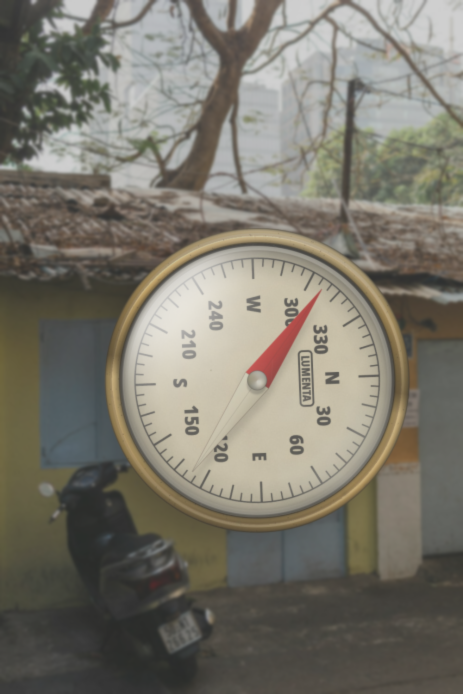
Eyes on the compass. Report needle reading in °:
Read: 307.5 °
